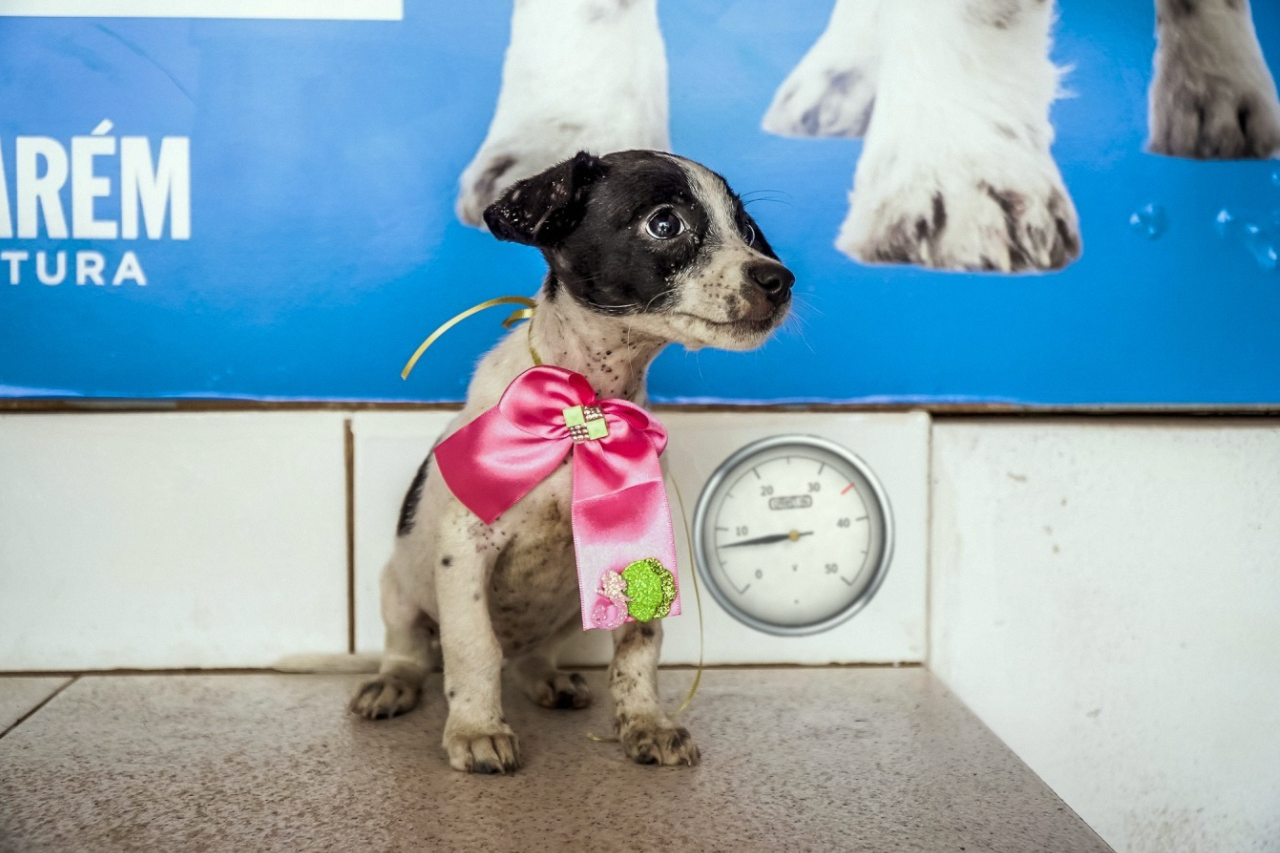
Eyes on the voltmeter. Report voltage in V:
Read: 7.5 V
